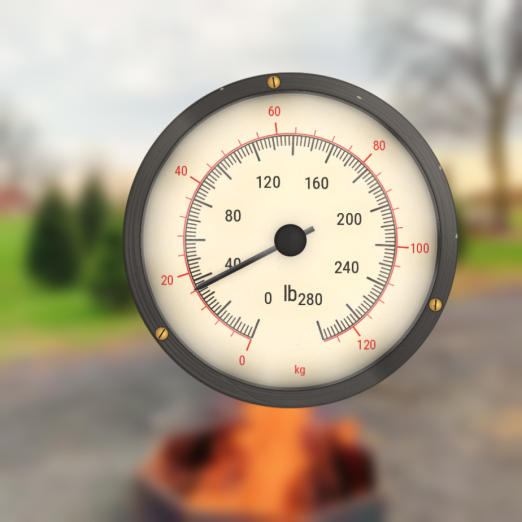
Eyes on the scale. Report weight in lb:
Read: 36 lb
